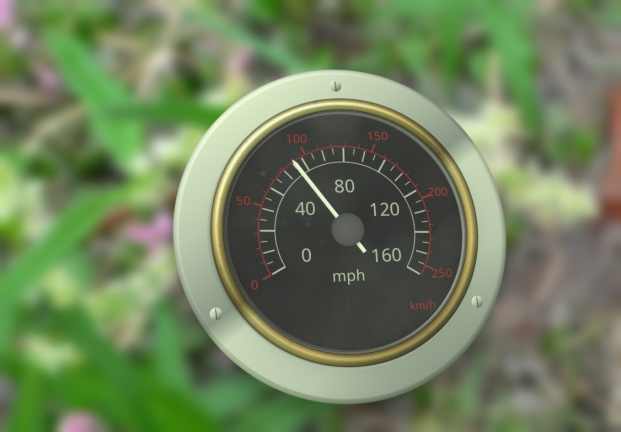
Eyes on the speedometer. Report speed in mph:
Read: 55 mph
